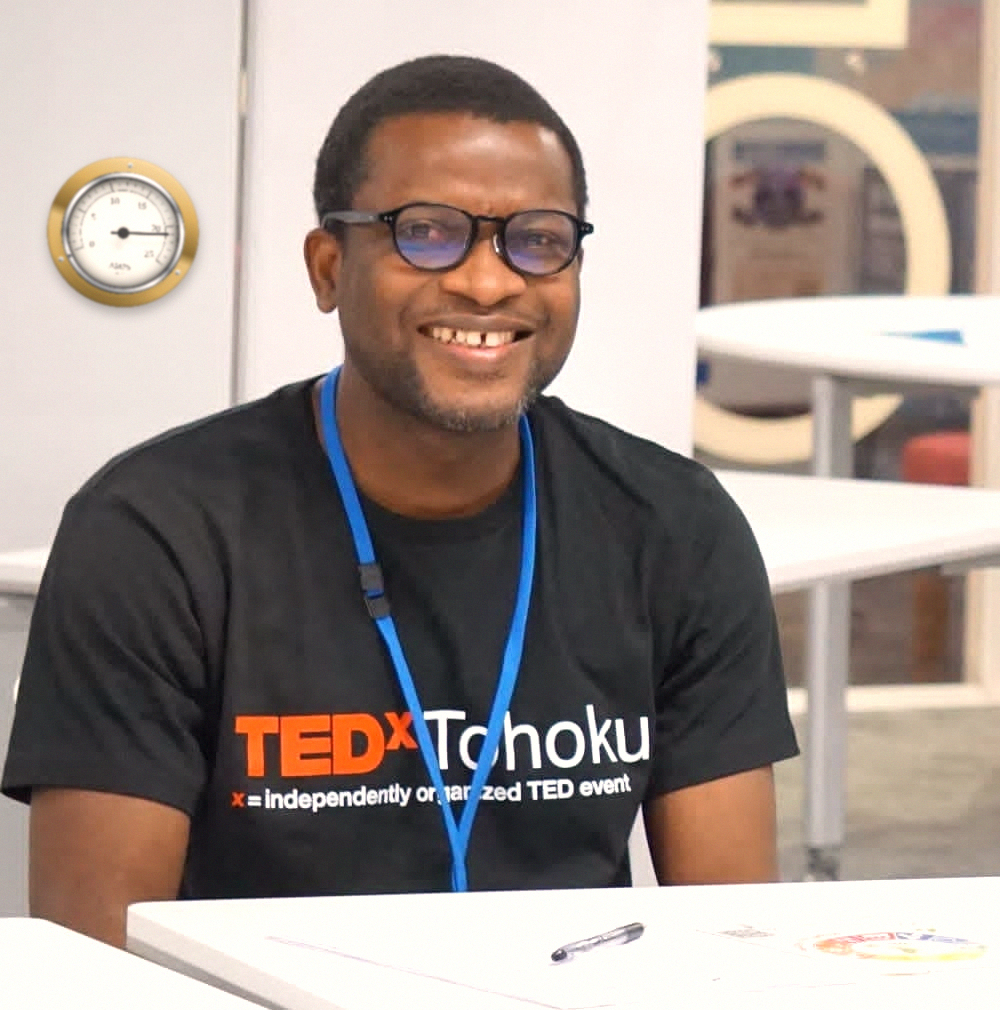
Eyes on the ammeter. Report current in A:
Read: 21 A
